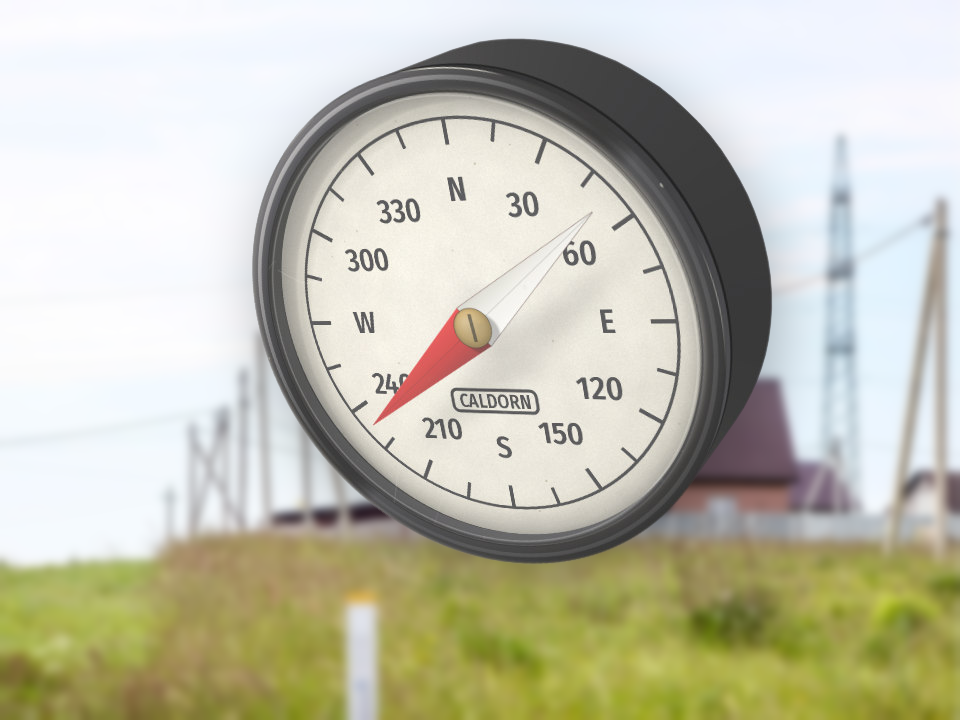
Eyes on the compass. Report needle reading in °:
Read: 232.5 °
